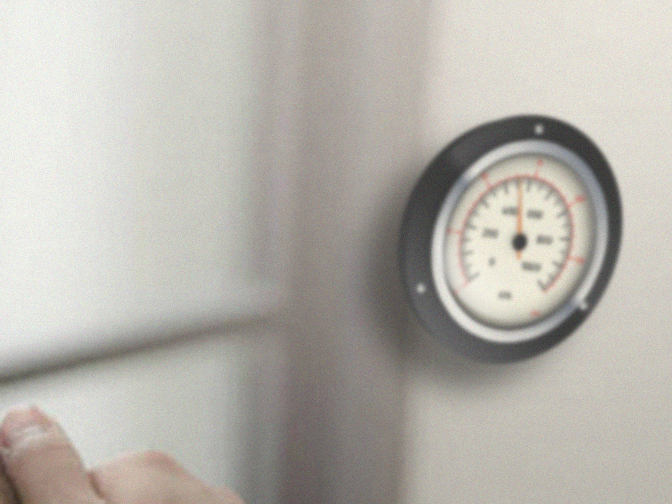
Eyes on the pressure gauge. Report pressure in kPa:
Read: 450 kPa
